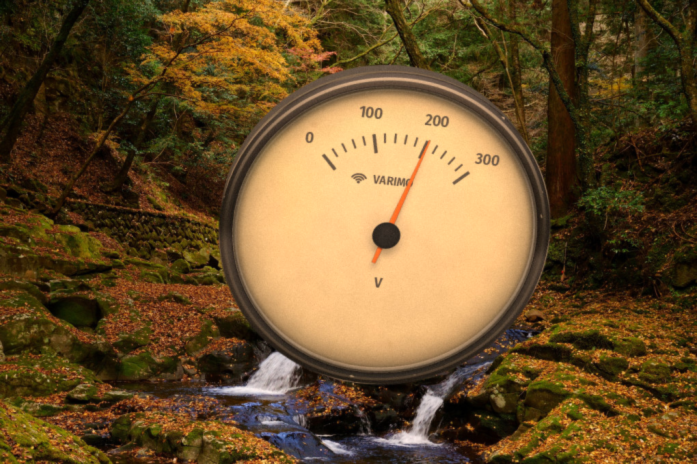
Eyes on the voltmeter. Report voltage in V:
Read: 200 V
